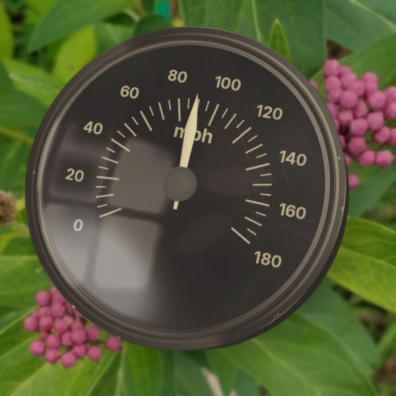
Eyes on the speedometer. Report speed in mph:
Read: 90 mph
